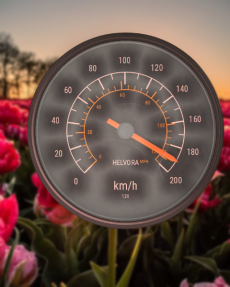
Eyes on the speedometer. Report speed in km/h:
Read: 190 km/h
